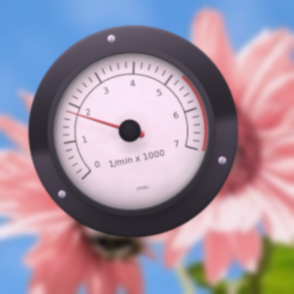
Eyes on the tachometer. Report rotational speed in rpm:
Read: 1800 rpm
